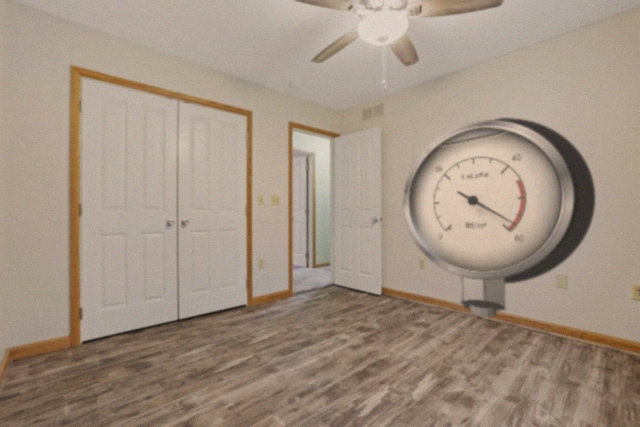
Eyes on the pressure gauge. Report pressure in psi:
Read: 57.5 psi
